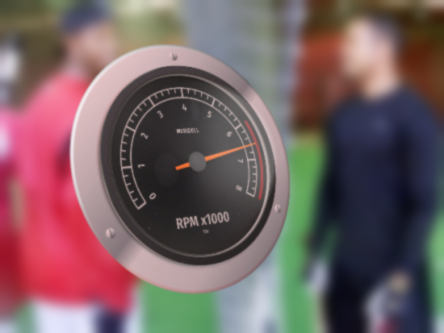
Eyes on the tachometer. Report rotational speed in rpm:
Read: 6600 rpm
